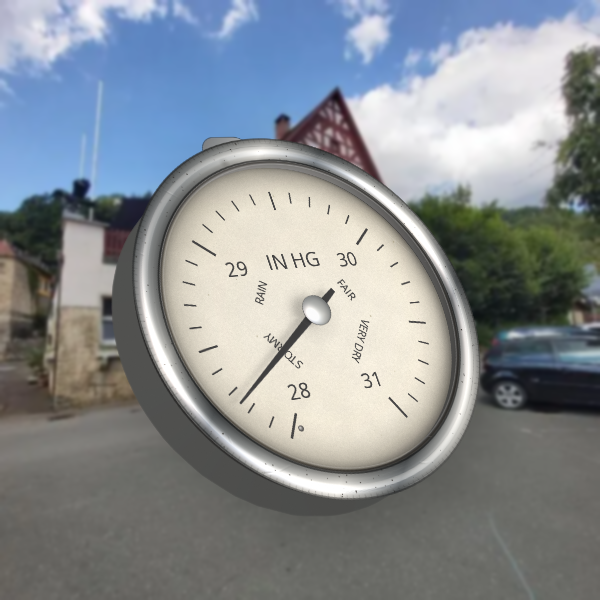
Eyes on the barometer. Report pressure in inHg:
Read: 28.25 inHg
